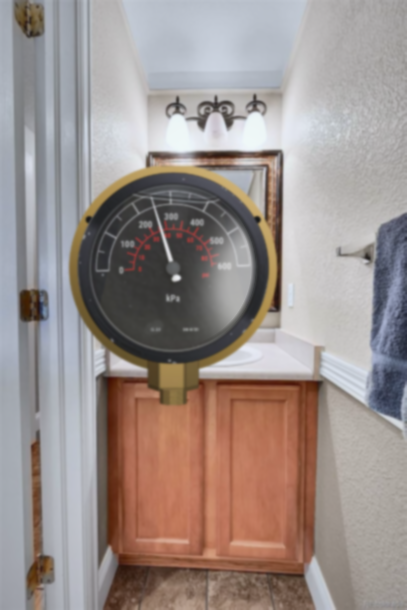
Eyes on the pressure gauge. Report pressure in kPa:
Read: 250 kPa
